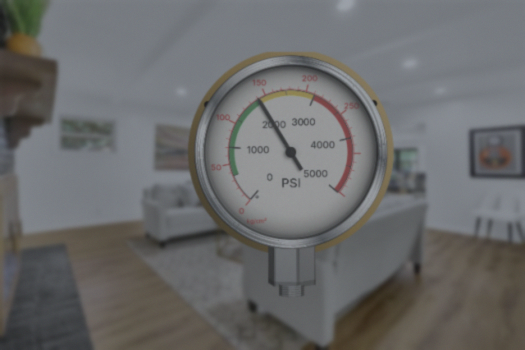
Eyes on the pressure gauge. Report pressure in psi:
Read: 2000 psi
